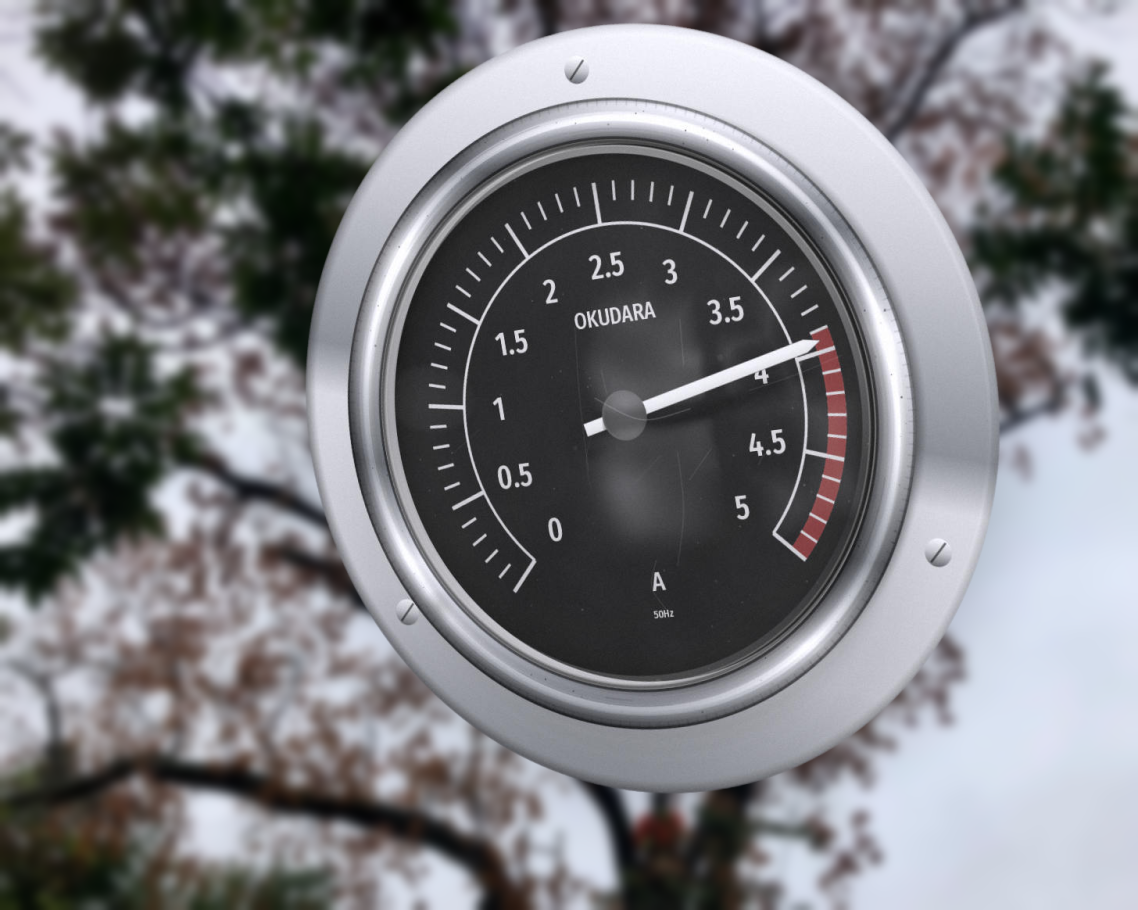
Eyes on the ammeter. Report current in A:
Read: 3.95 A
